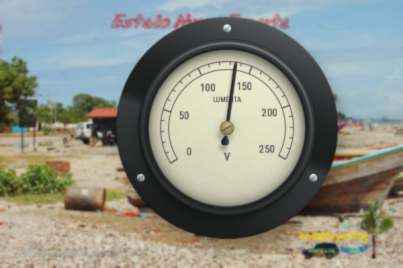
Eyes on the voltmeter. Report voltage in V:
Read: 135 V
